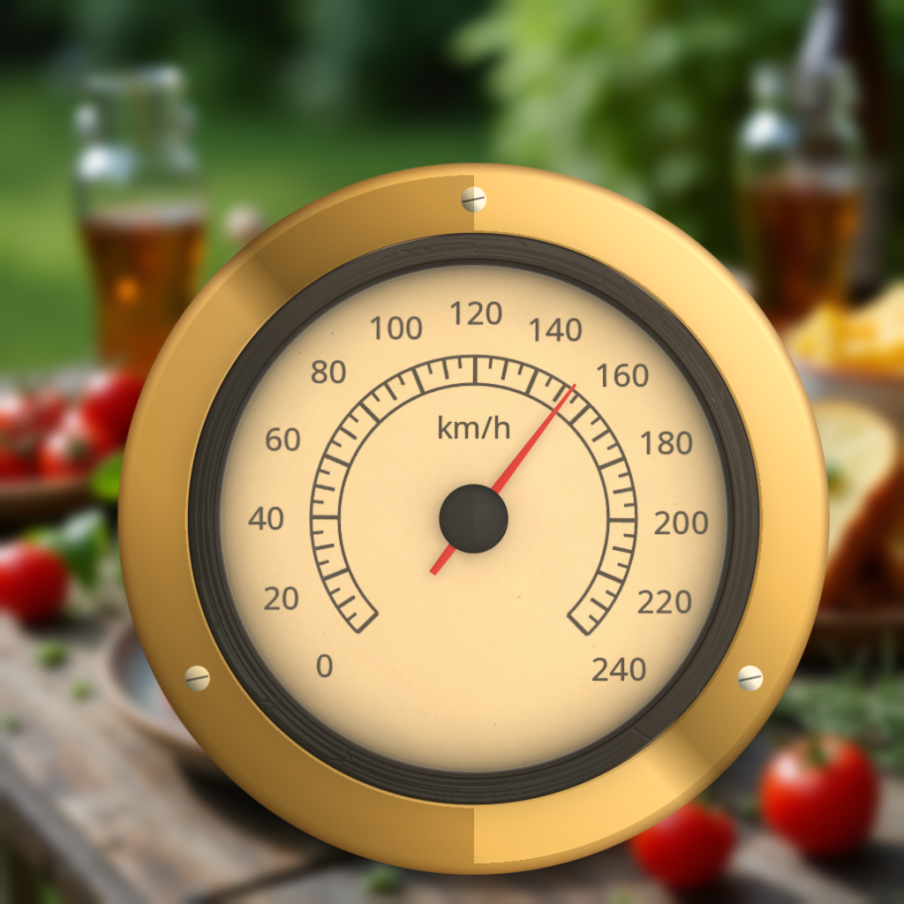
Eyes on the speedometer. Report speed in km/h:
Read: 152.5 km/h
